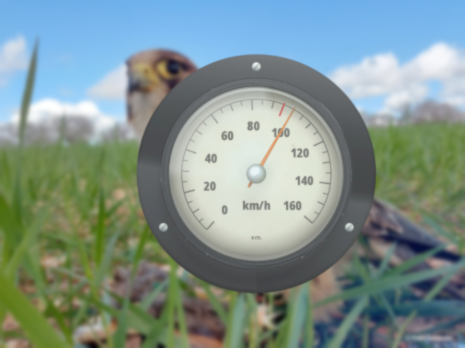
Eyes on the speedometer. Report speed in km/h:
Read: 100 km/h
